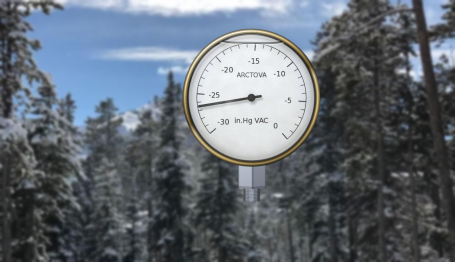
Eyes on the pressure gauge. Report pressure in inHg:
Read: -26.5 inHg
